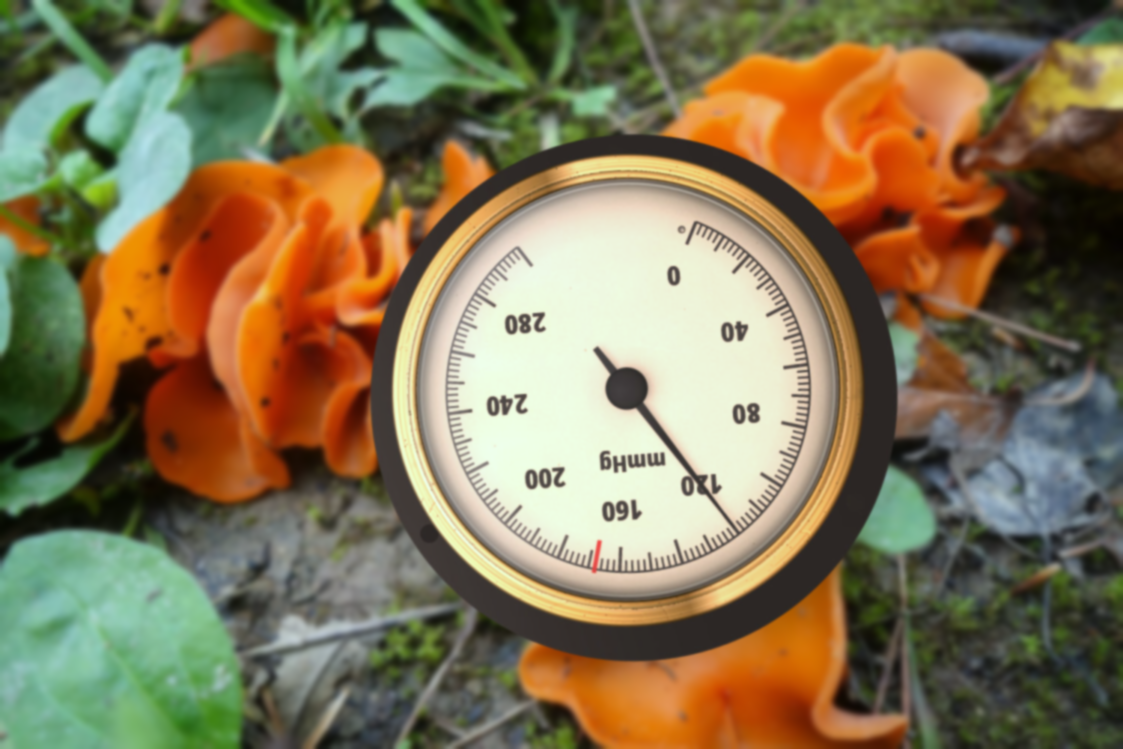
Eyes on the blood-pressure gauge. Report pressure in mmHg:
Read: 120 mmHg
